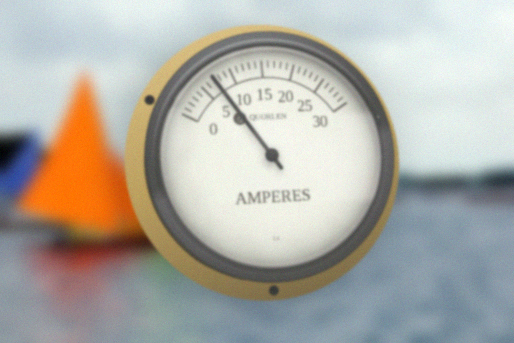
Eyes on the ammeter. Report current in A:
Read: 7 A
